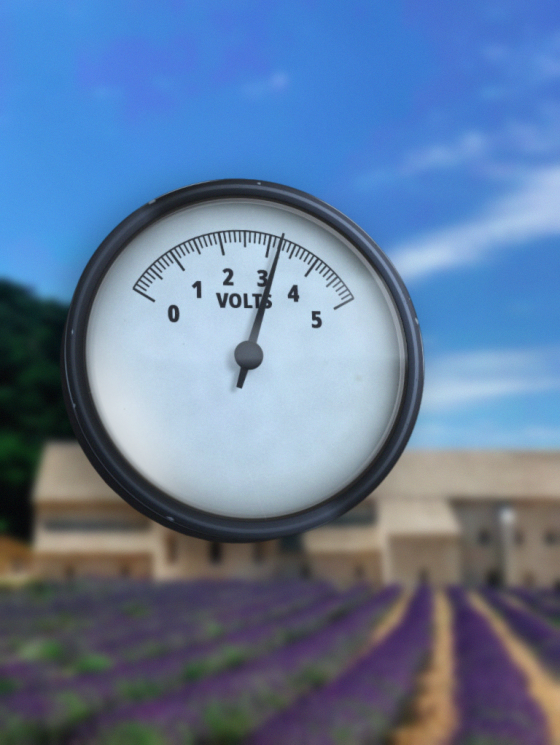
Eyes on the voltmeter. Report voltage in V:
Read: 3.2 V
